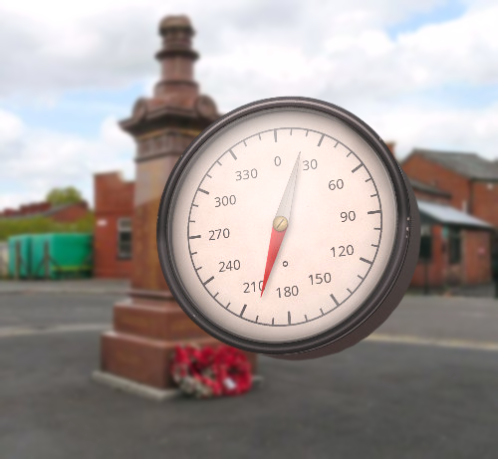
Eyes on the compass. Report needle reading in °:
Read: 200 °
